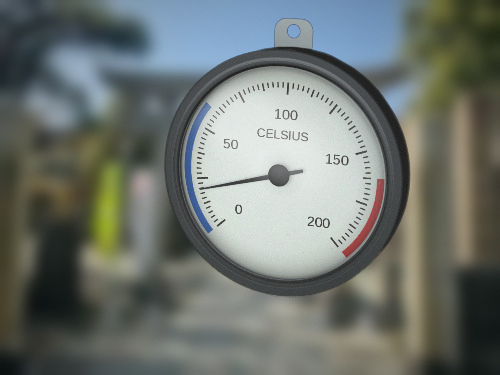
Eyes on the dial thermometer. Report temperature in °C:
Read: 20 °C
